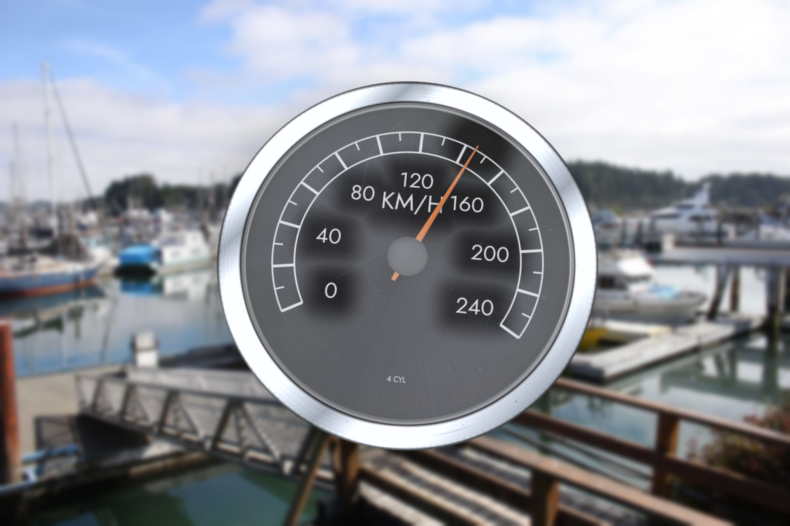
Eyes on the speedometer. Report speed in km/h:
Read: 145 km/h
